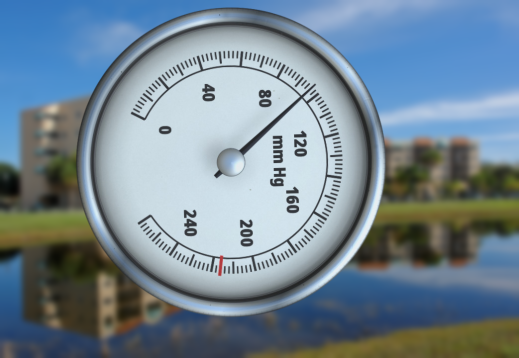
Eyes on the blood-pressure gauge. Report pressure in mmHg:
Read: 96 mmHg
